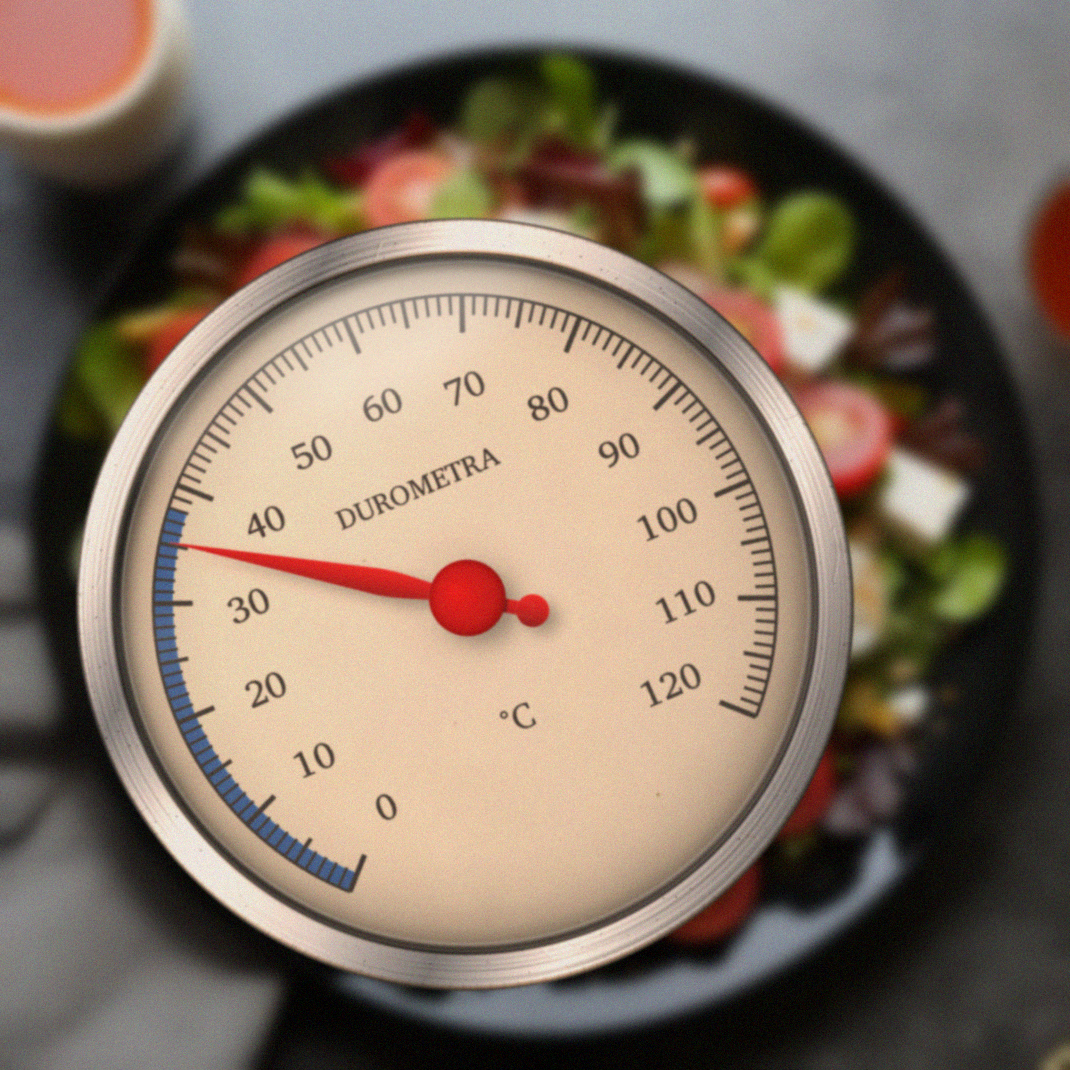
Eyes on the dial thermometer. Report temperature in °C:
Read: 35 °C
